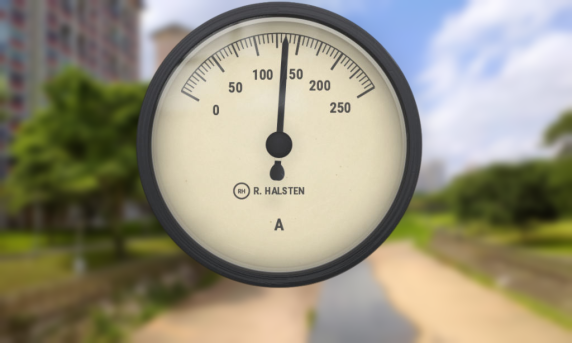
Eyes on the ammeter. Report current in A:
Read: 135 A
